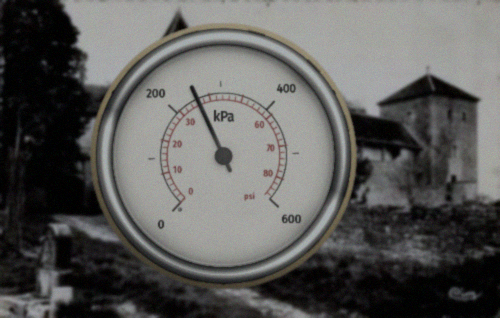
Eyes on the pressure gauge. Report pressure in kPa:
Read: 250 kPa
